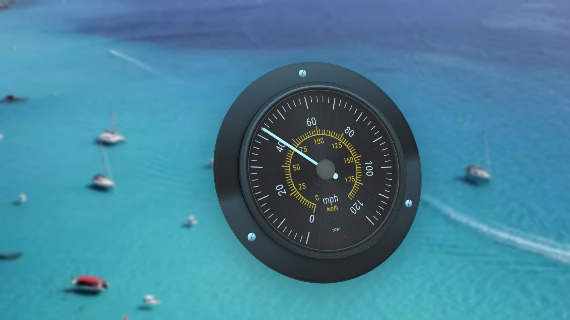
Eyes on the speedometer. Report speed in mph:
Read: 42 mph
